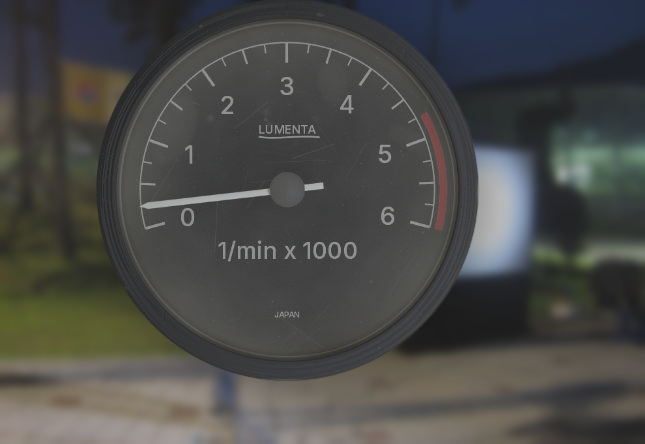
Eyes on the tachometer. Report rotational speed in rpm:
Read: 250 rpm
